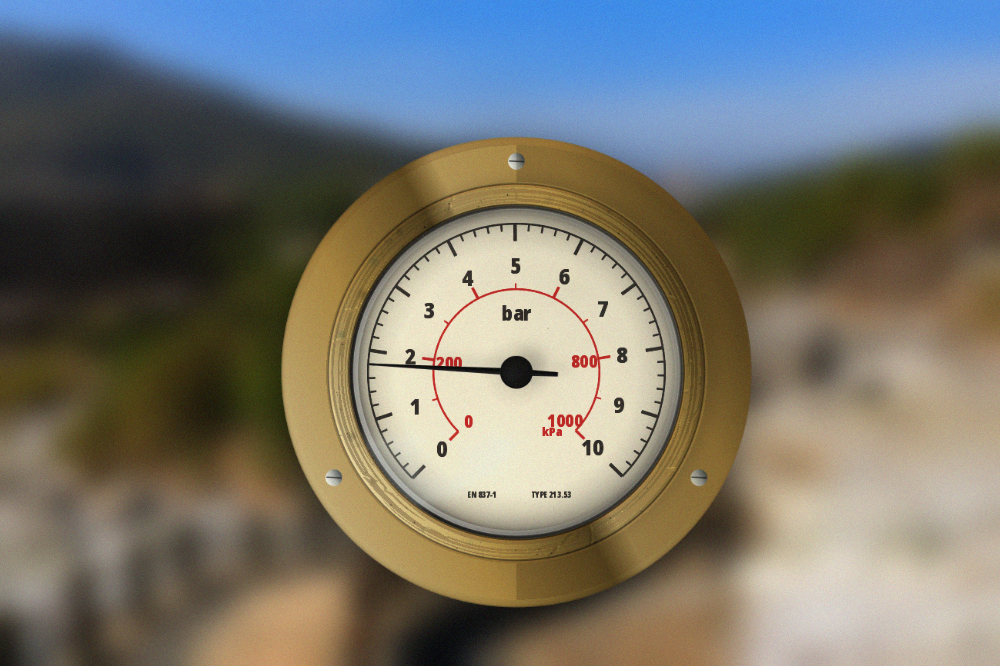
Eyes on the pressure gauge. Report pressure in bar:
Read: 1.8 bar
